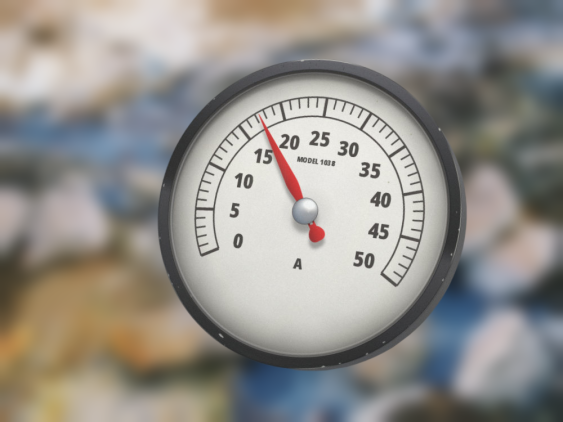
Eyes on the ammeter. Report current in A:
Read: 17.5 A
